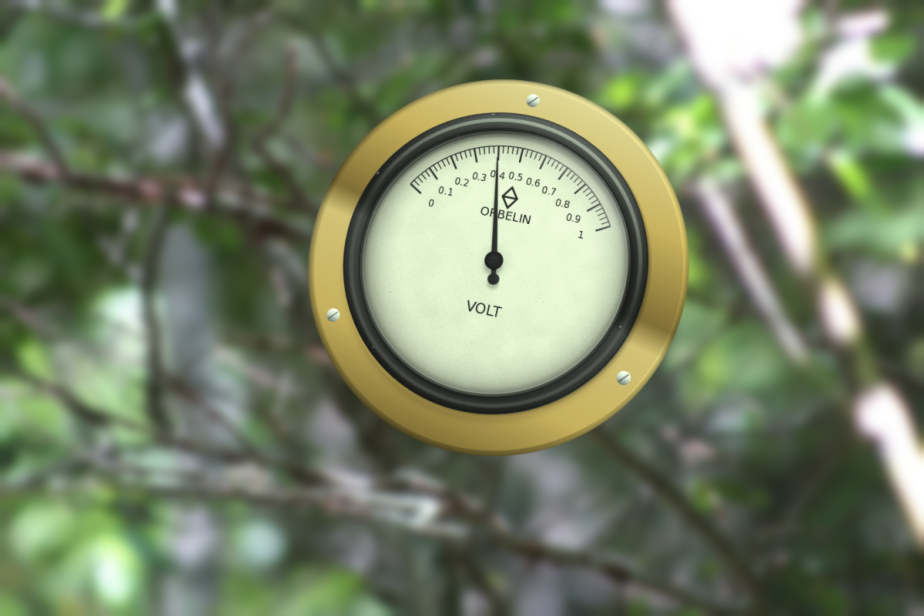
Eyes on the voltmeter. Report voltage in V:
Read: 0.4 V
